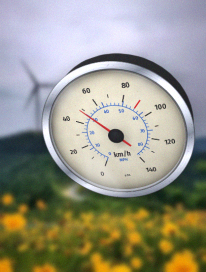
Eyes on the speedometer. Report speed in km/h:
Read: 50 km/h
